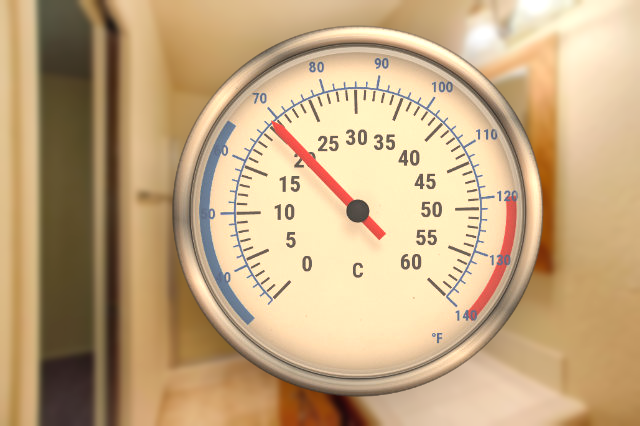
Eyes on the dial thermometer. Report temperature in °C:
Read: 20.5 °C
